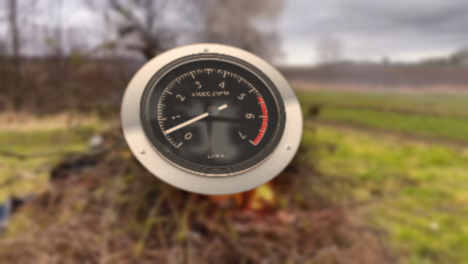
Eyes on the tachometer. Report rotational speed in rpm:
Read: 500 rpm
